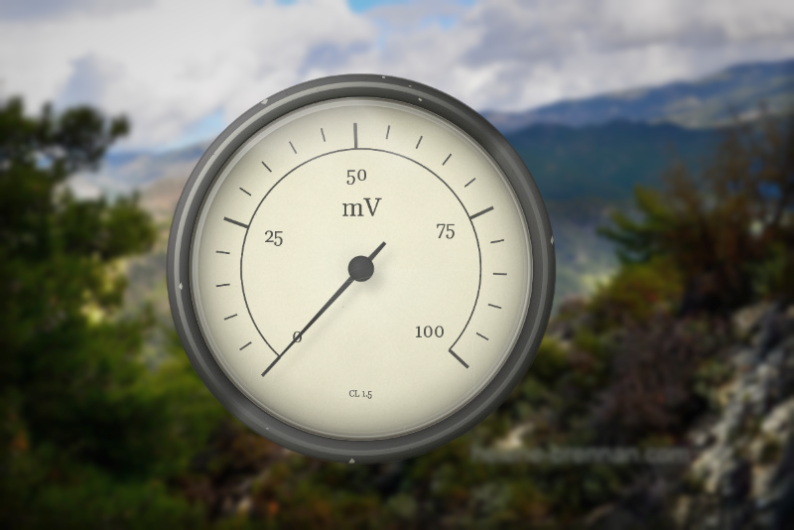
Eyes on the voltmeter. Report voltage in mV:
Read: 0 mV
